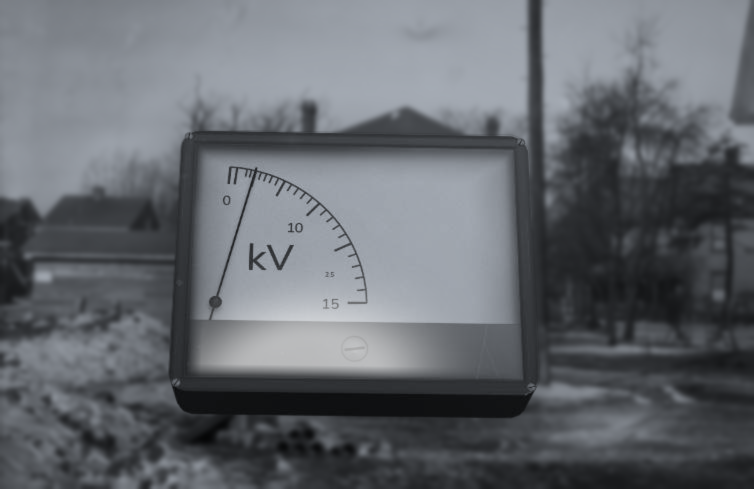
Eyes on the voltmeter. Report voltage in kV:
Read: 5 kV
